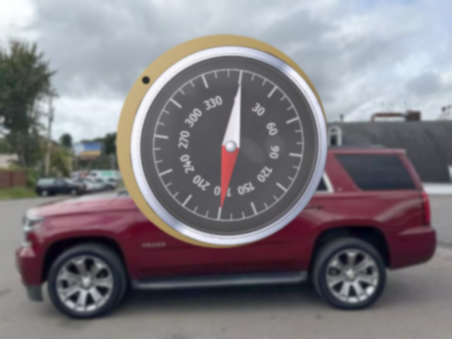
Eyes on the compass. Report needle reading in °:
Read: 180 °
